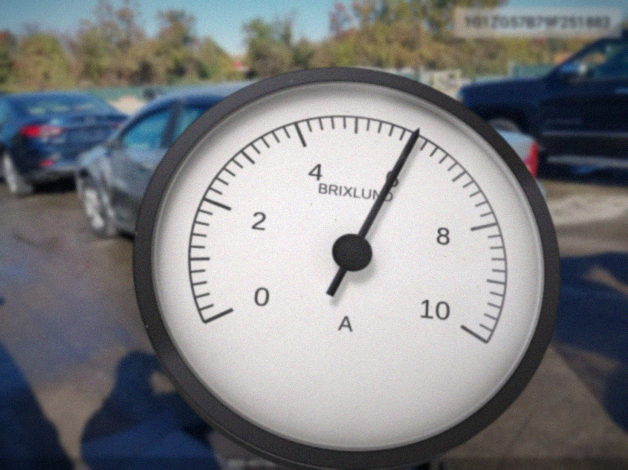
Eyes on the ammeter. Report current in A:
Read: 6 A
